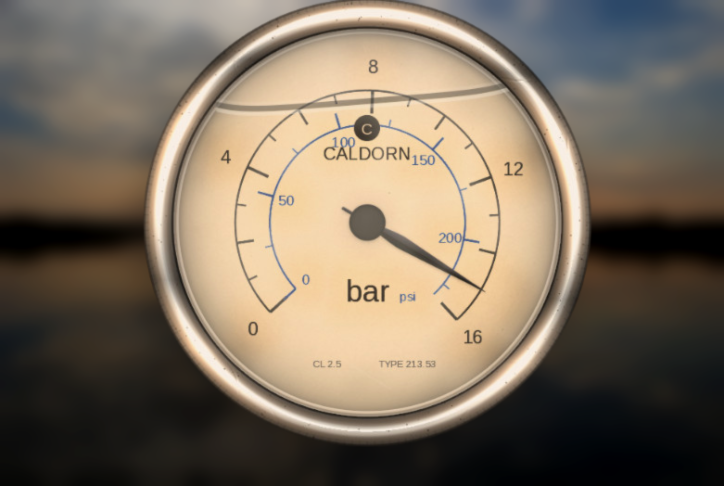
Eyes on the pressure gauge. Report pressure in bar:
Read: 15 bar
